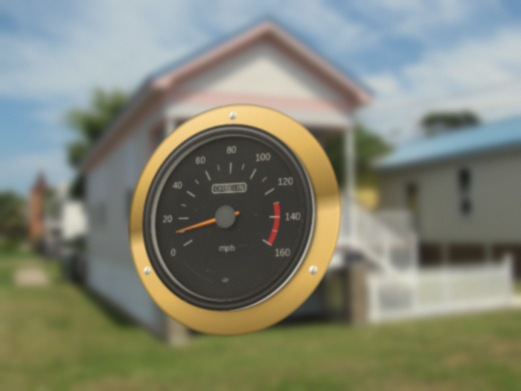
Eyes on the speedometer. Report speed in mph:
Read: 10 mph
